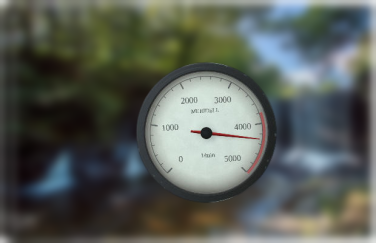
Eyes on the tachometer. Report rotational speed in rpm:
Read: 4300 rpm
